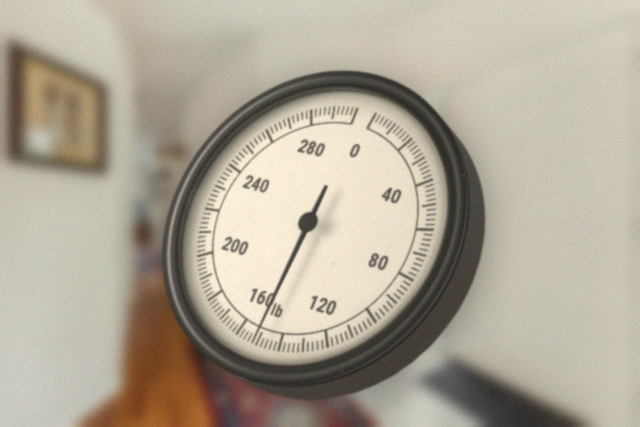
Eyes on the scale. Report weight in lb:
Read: 150 lb
